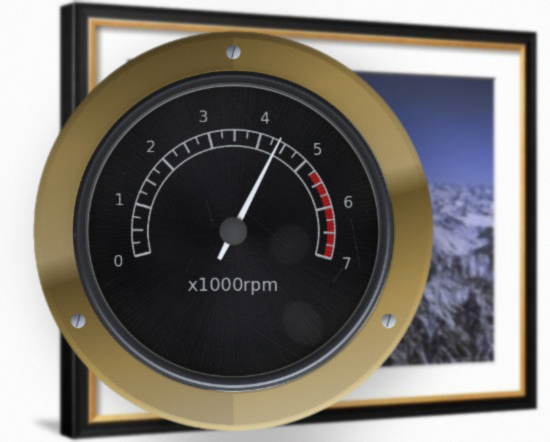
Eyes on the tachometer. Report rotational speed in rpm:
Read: 4375 rpm
